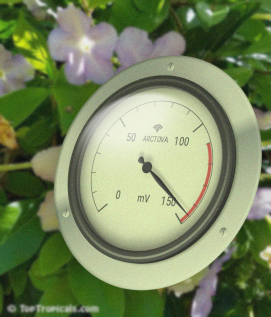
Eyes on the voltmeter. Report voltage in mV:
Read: 145 mV
